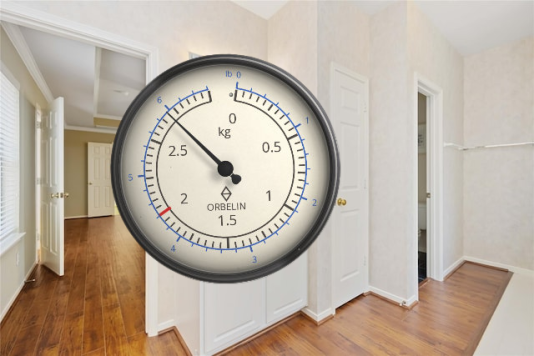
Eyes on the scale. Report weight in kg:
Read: 2.7 kg
